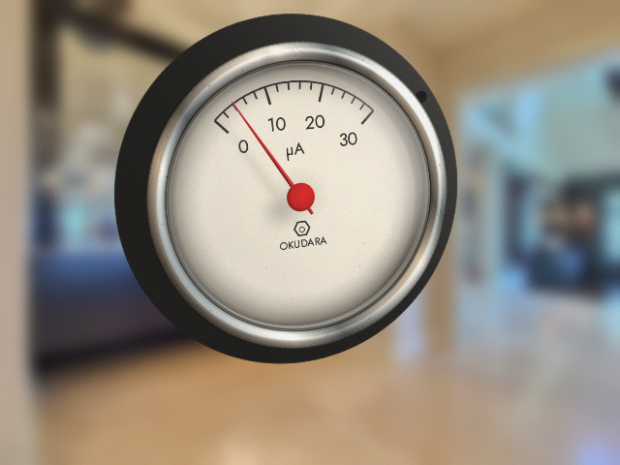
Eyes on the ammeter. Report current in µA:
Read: 4 µA
